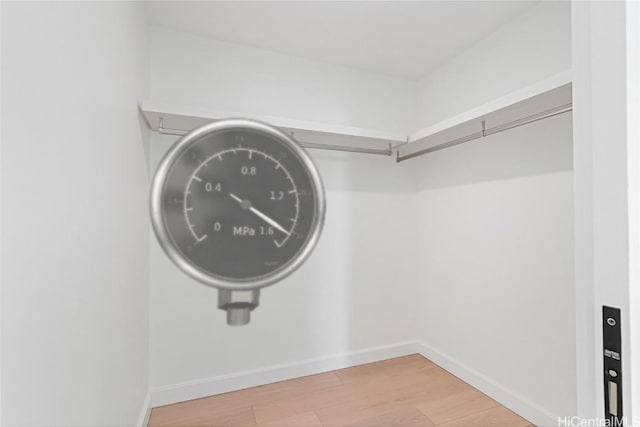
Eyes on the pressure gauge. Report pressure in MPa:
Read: 1.5 MPa
